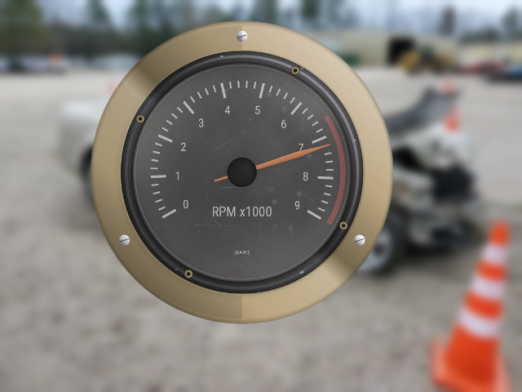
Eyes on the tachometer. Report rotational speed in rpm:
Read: 7200 rpm
